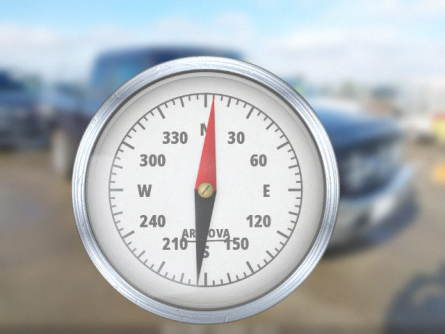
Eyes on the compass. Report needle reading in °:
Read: 5 °
